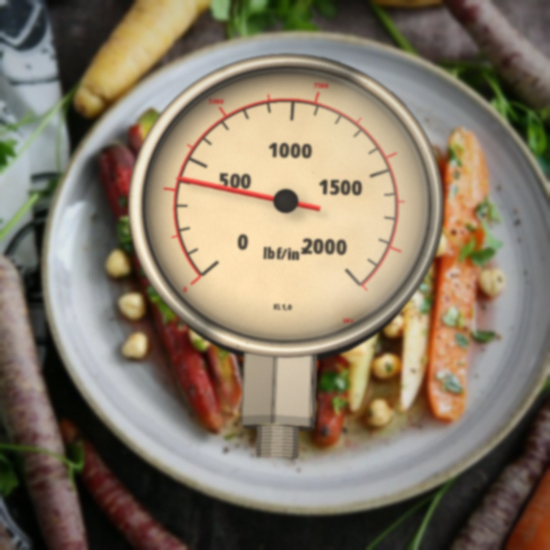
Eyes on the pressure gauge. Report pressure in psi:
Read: 400 psi
